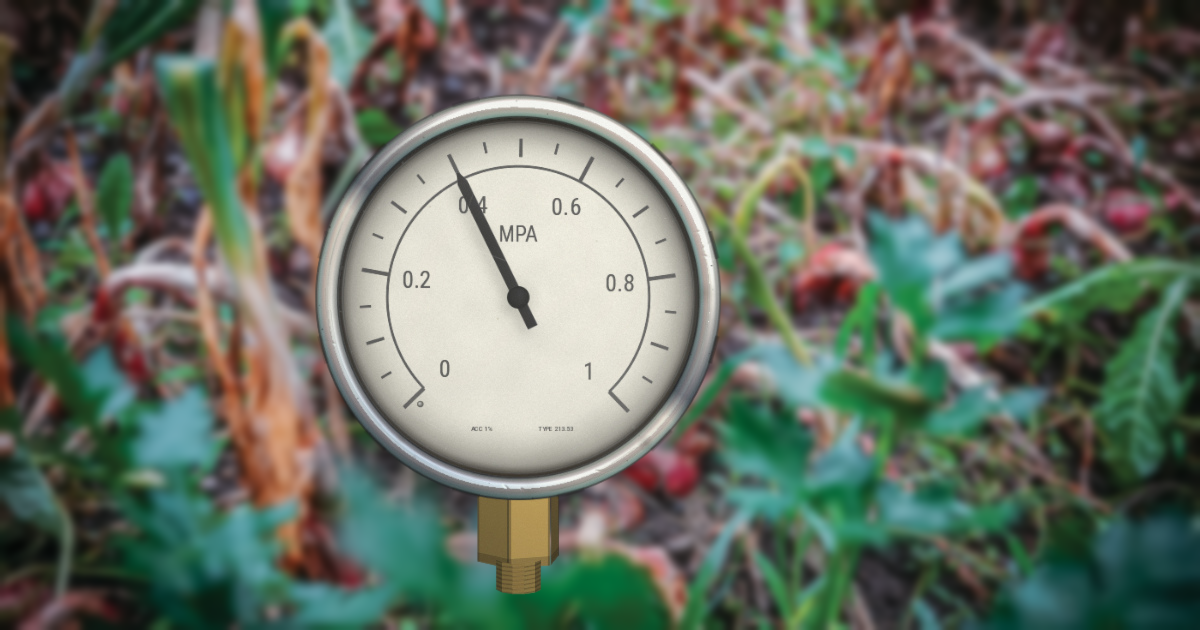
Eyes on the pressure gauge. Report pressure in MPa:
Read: 0.4 MPa
